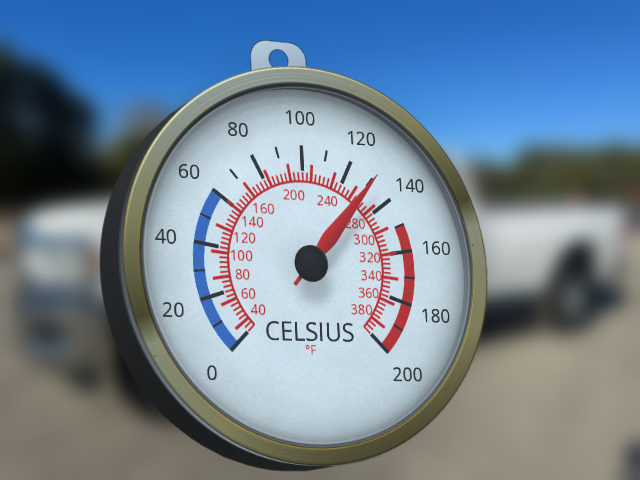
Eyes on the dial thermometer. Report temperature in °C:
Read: 130 °C
